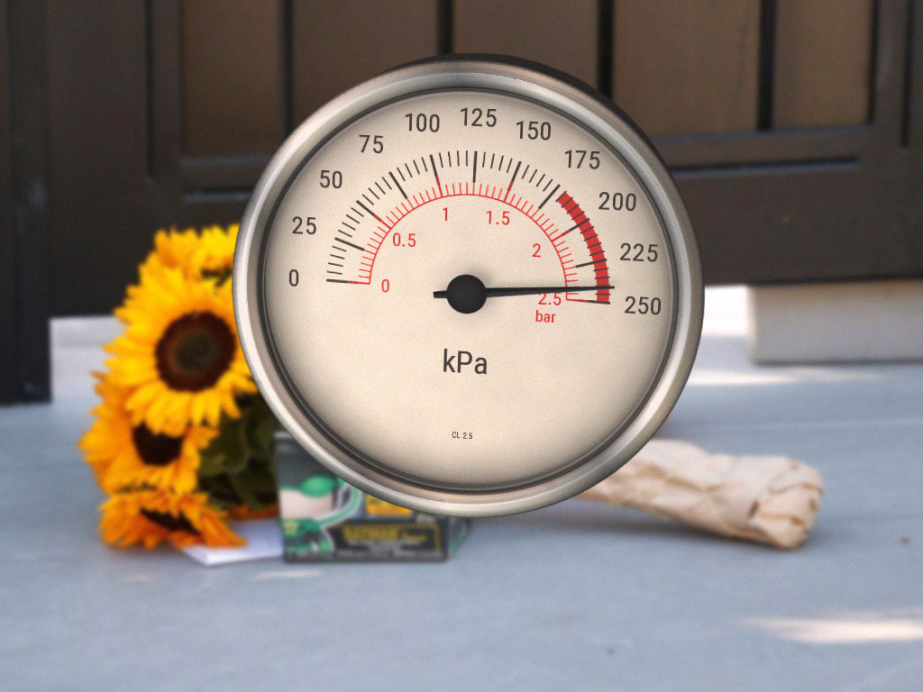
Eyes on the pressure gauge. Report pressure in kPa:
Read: 240 kPa
